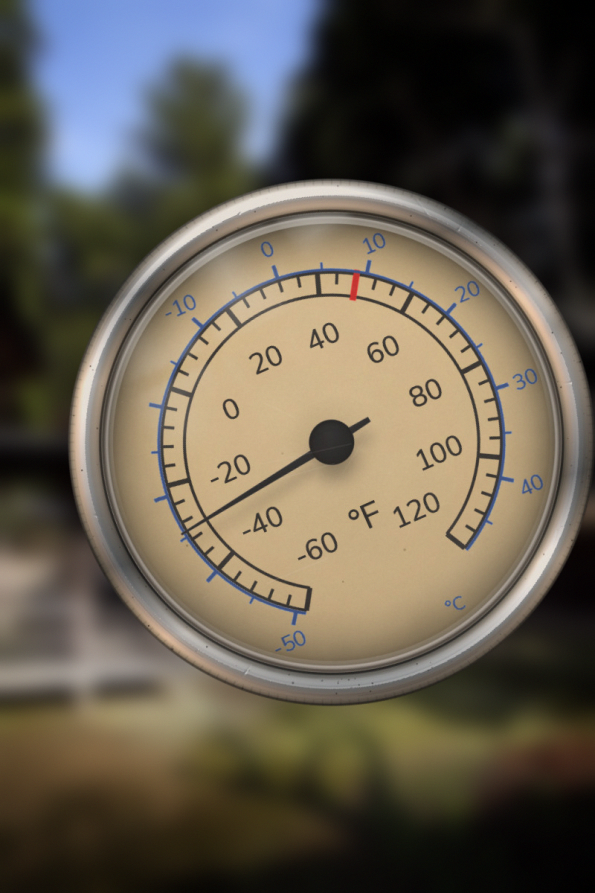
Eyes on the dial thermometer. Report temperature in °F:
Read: -30 °F
